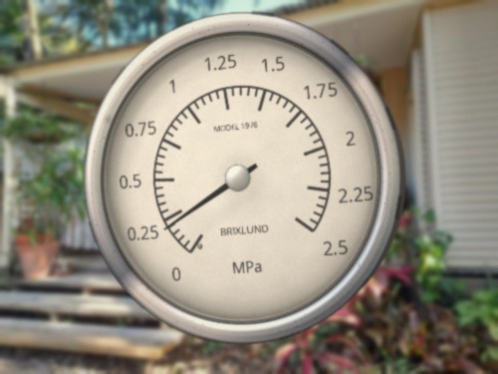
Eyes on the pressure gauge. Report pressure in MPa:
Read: 0.2 MPa
